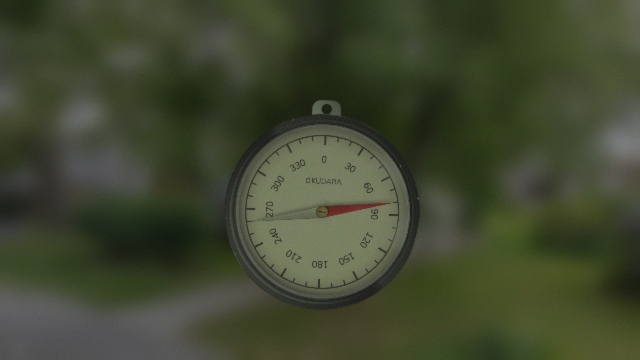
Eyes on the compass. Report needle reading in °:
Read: 80 °
